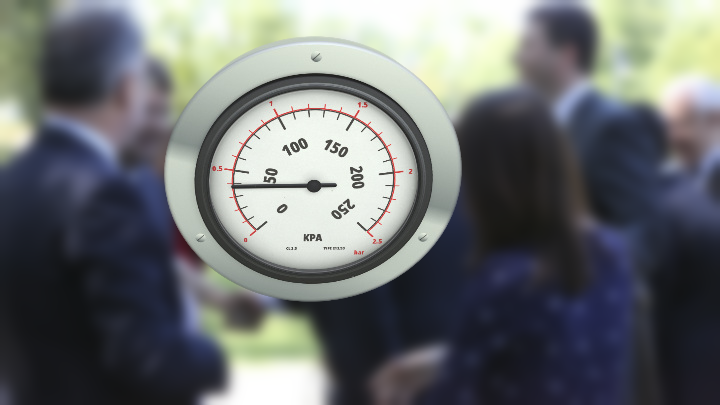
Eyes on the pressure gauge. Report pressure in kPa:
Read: 40 kPa
